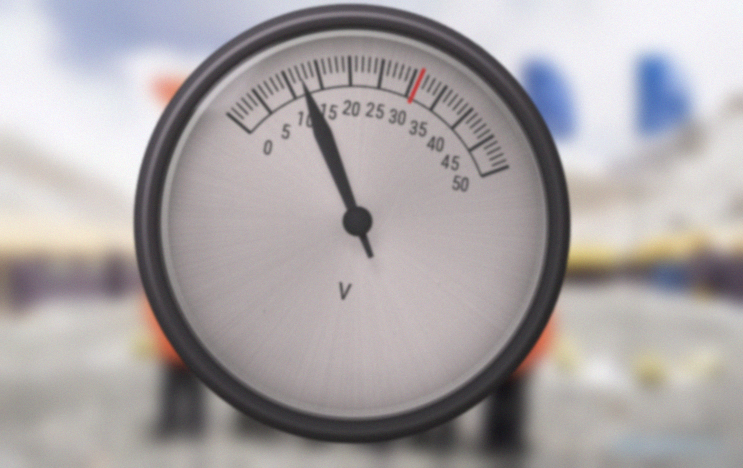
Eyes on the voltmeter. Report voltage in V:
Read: 12 V
